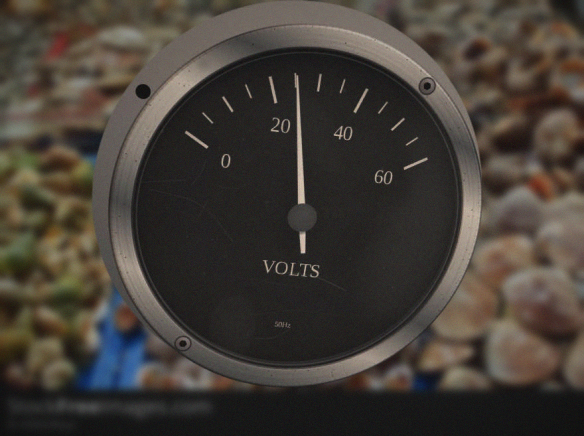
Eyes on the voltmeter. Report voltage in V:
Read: 25 V
